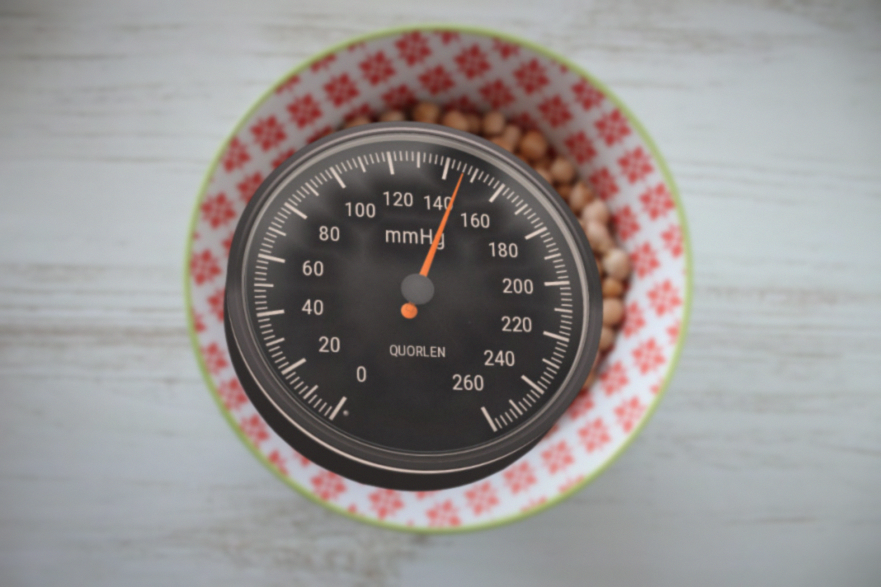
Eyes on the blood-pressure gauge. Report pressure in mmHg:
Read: 146 mmHg
